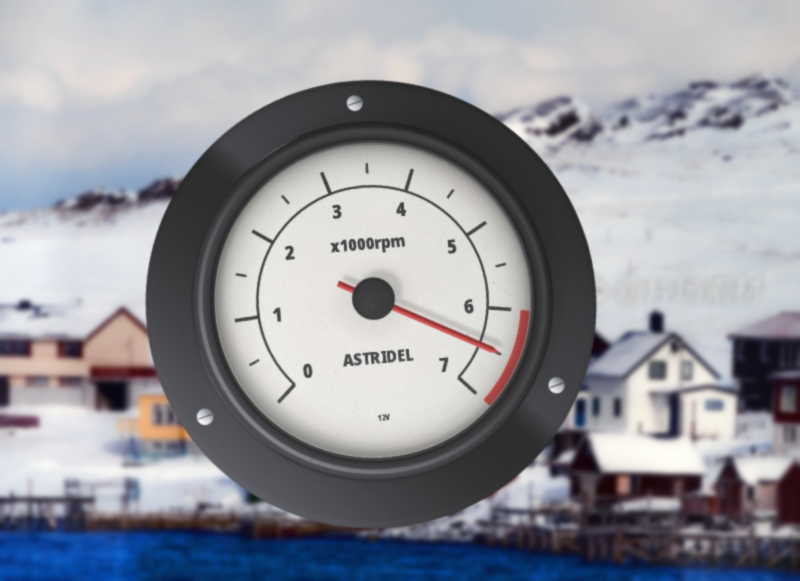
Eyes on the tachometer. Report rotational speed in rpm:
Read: 6500 rpm
